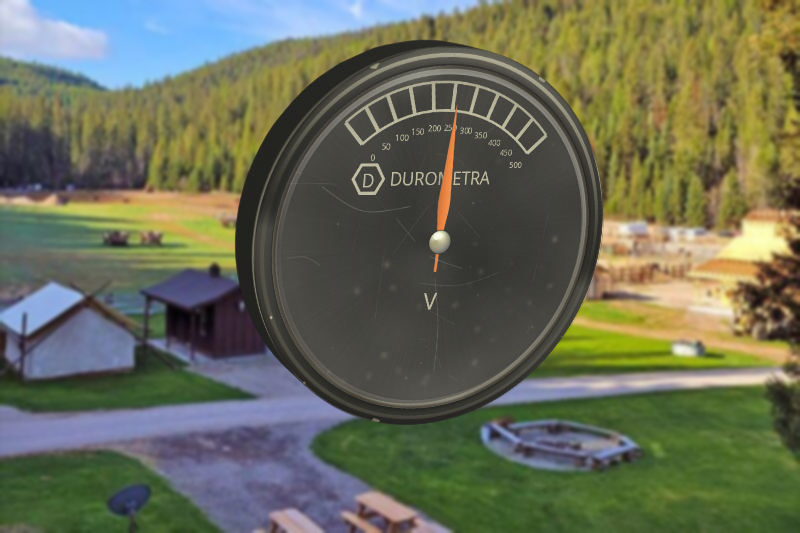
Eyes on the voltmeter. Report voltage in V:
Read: 250 V
